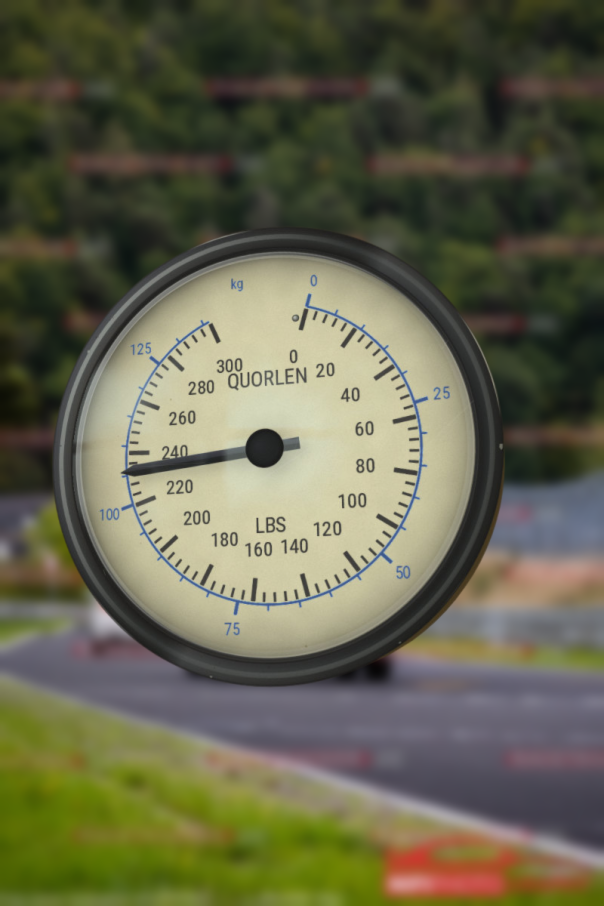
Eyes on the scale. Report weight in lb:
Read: 232 lb
